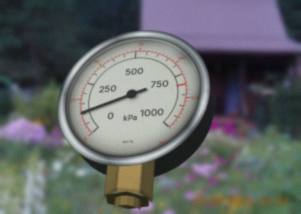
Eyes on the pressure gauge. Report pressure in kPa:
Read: 100 kPa
